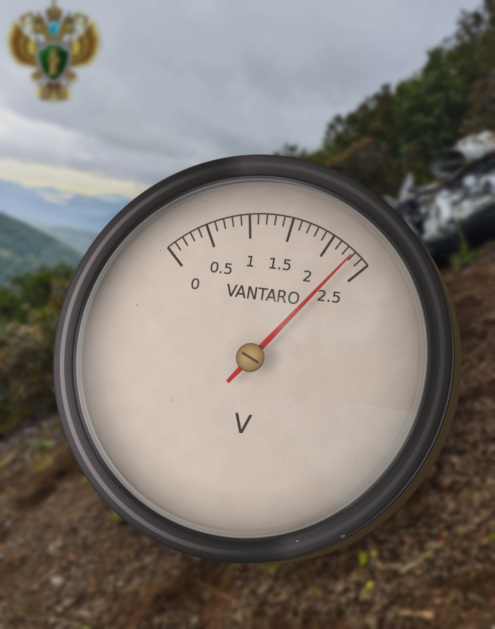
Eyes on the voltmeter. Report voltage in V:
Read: 2.3 V
